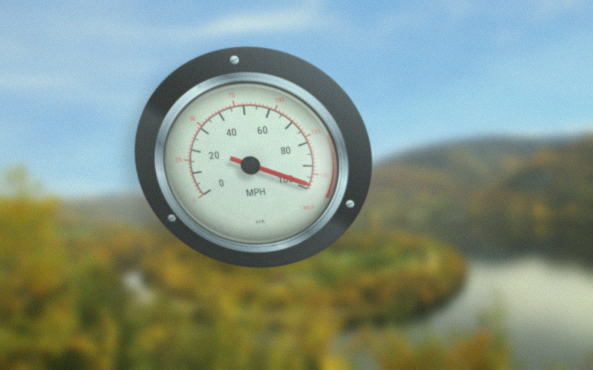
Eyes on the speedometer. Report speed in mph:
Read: 97.5 mph
